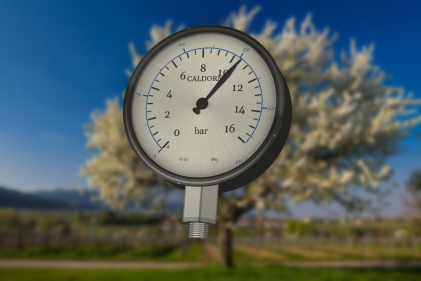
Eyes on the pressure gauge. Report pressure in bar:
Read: 10.5 bar
